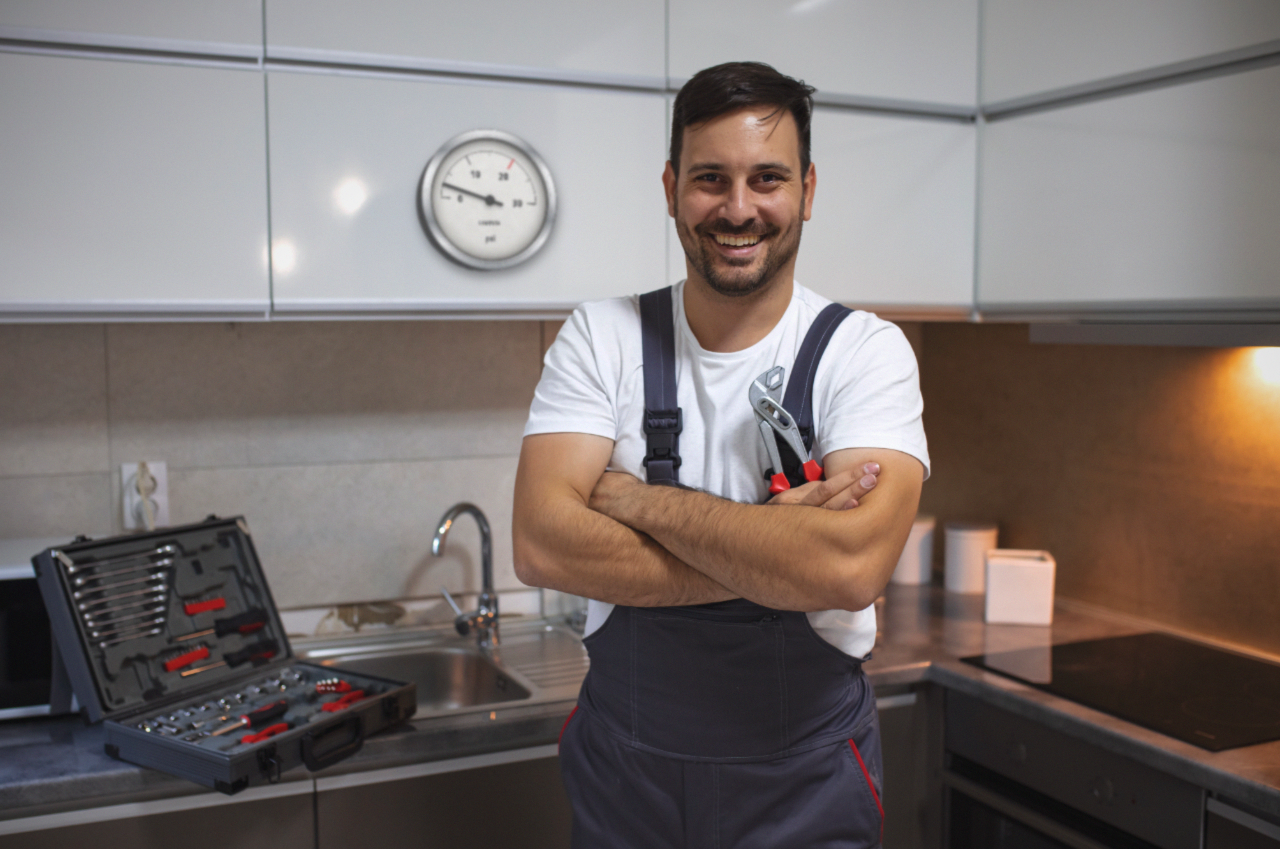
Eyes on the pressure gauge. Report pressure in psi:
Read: 2.5 psi
